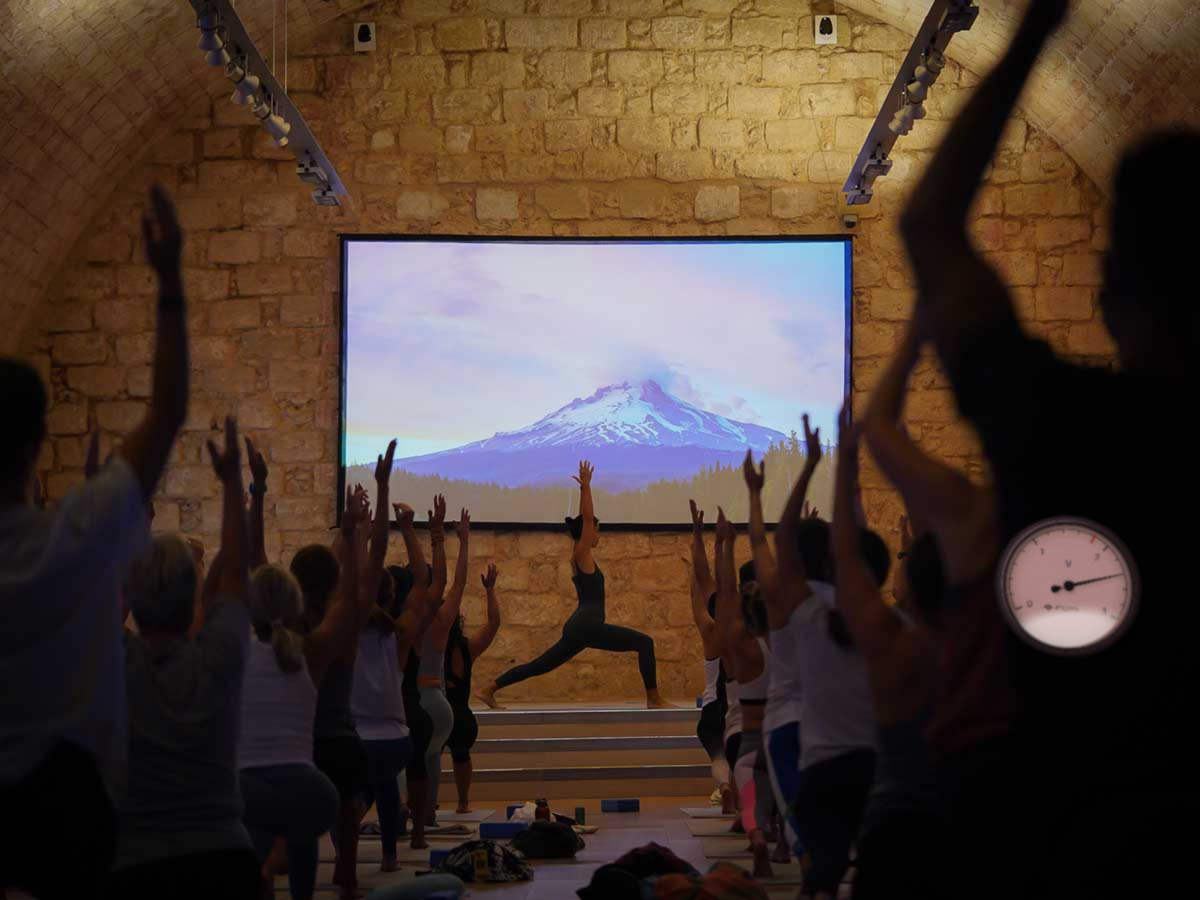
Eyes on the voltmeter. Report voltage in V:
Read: 2.4 V
